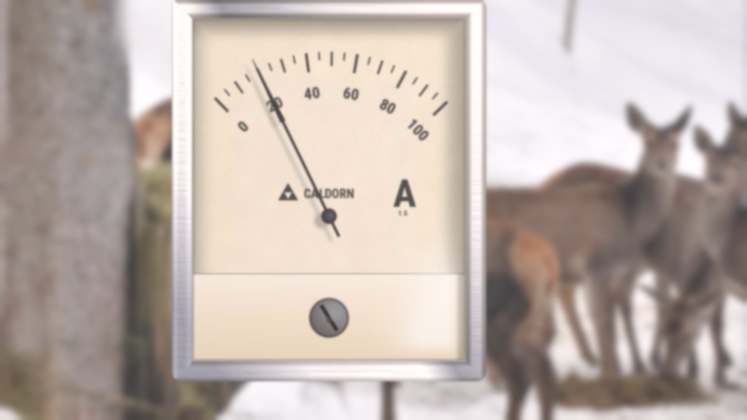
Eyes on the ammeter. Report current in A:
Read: 20 A
